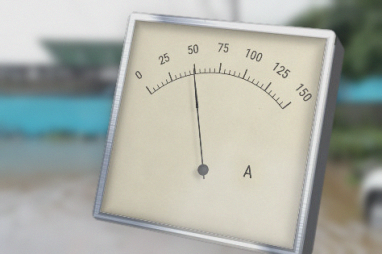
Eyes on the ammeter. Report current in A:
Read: 50 A
